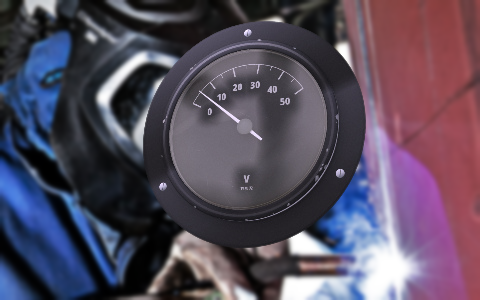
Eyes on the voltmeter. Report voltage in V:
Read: 5 V
